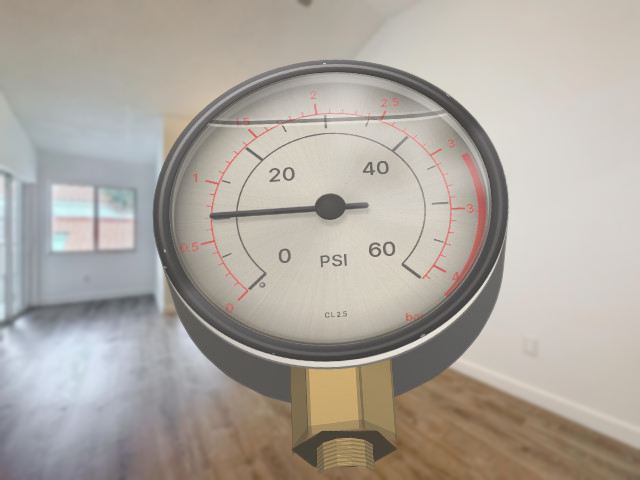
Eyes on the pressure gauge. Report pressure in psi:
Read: 10 psi
